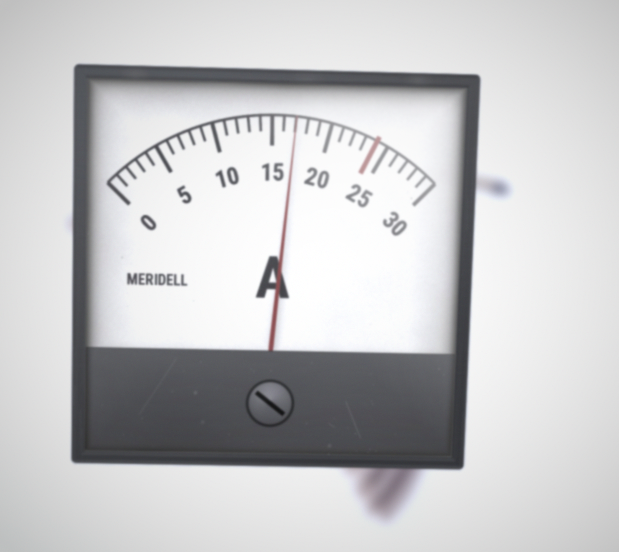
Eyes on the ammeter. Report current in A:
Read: 17 A
